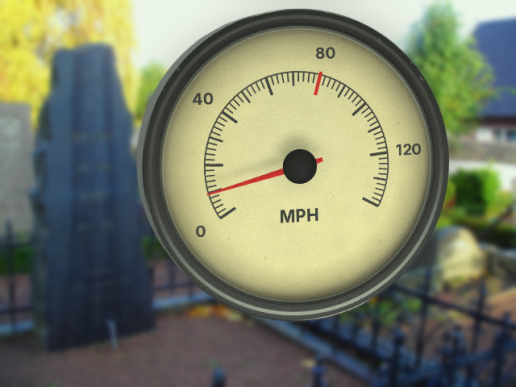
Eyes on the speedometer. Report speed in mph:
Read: 10 mph
